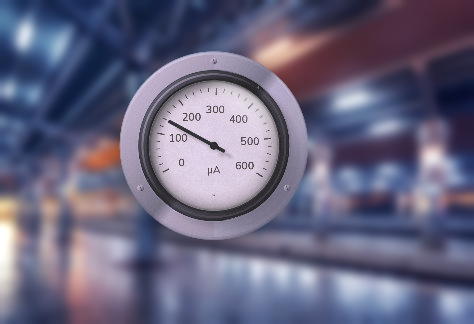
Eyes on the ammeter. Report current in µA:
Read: 140 µA
